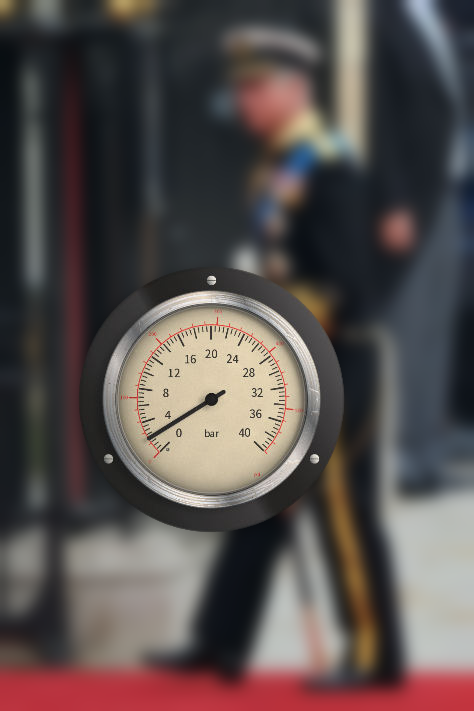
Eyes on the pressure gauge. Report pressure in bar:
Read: 2 bar
